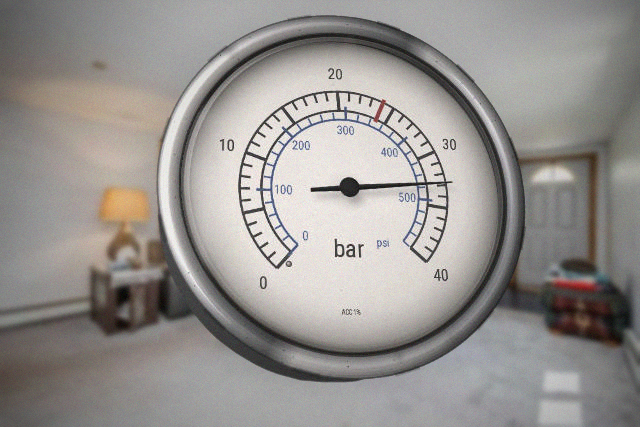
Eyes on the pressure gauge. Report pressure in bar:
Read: 33 bar
